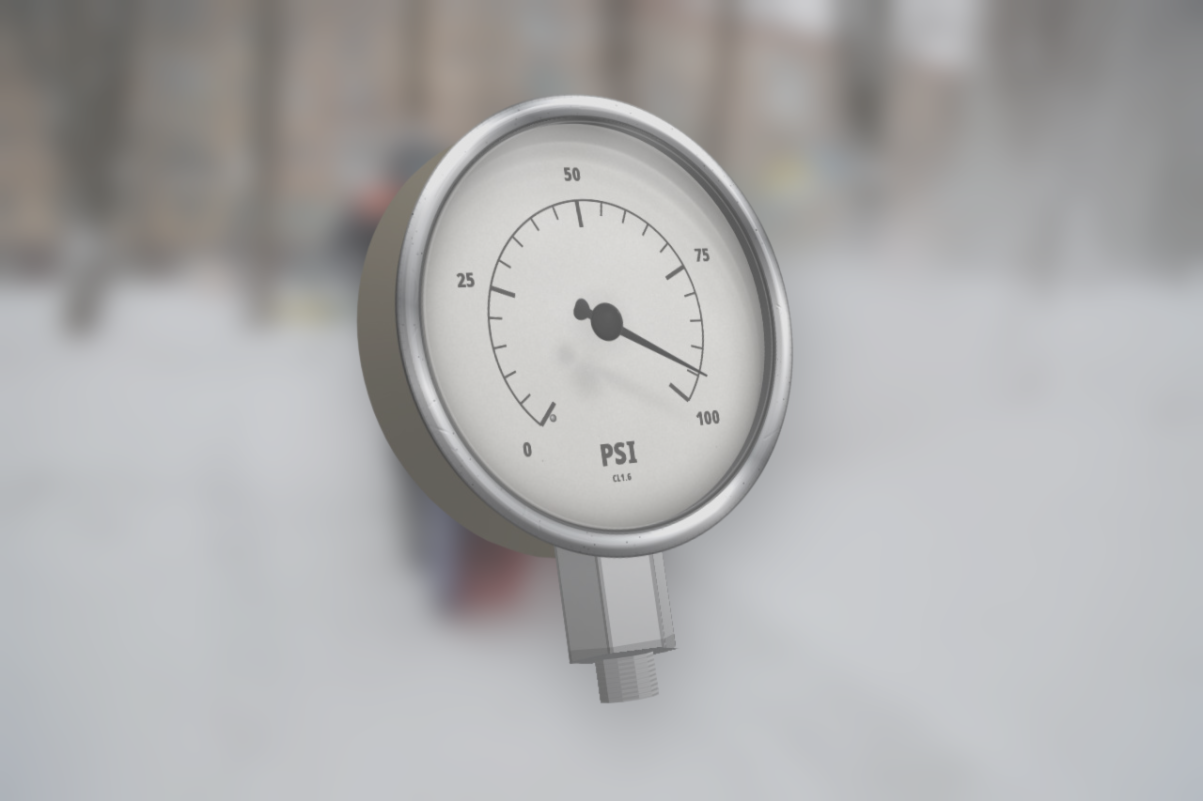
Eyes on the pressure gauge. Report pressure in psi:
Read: 95 psi
